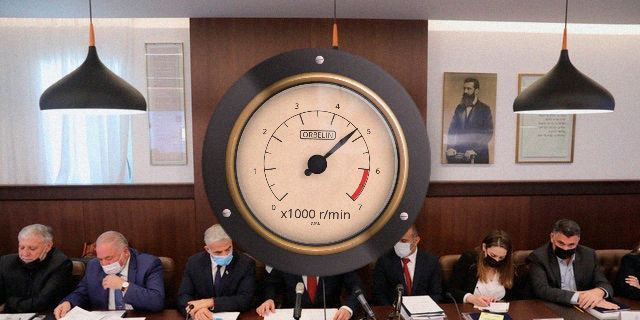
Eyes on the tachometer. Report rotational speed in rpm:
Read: 4750 rpm
